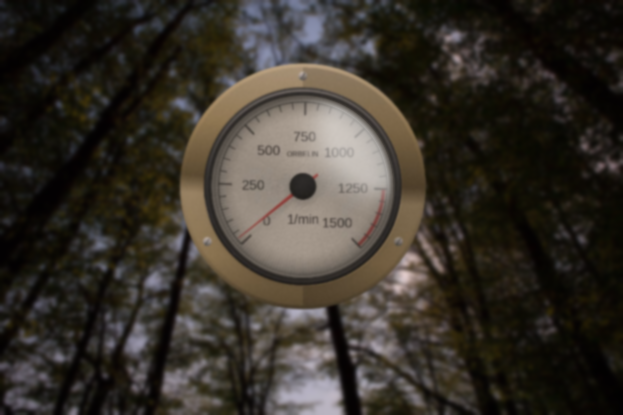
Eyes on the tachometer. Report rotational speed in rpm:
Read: 25 rpm
